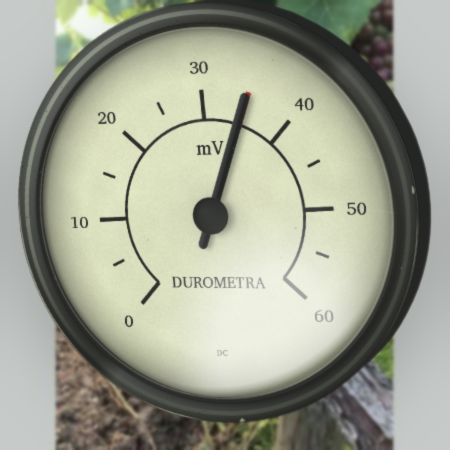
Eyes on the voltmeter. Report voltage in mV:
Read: 35 mV
